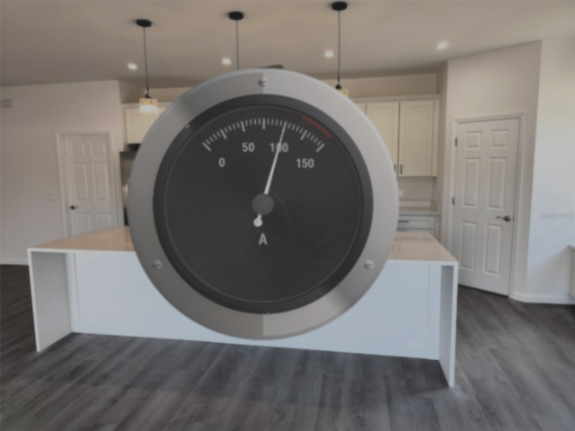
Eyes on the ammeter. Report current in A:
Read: 100 A
